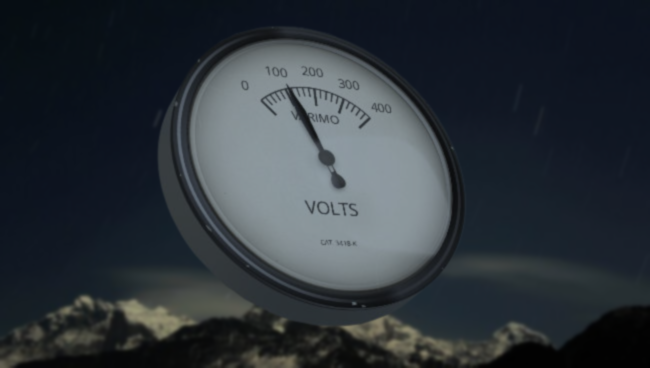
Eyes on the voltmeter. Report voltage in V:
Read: 100 V
